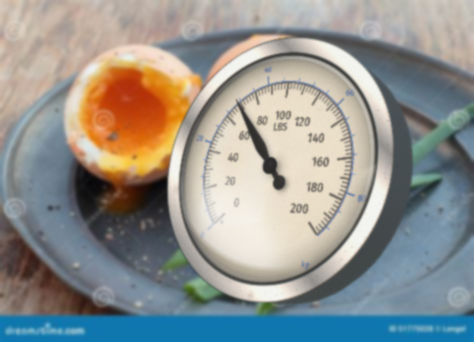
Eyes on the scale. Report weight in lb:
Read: 70 lb
